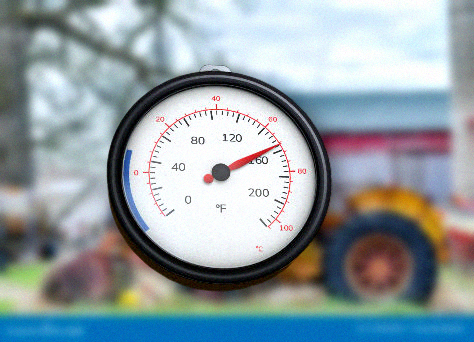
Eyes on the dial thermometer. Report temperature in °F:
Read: 156 °F
